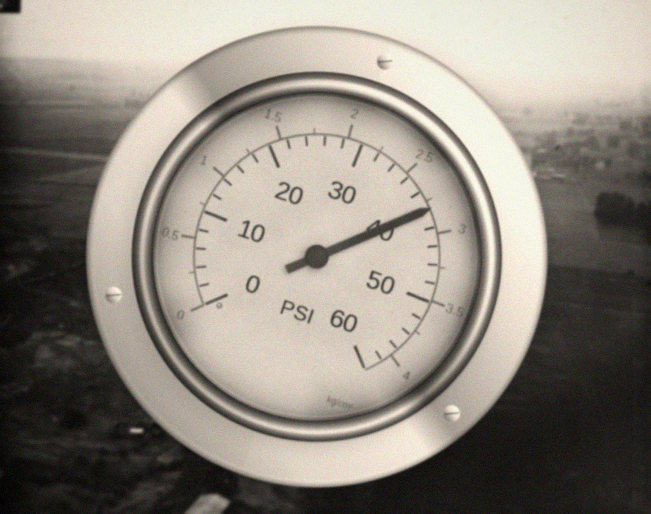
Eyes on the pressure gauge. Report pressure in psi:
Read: 40 psi
